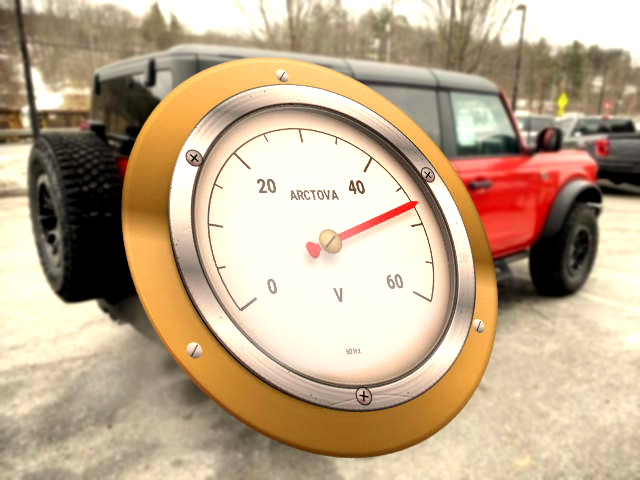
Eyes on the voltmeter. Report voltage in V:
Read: 47.5 V
